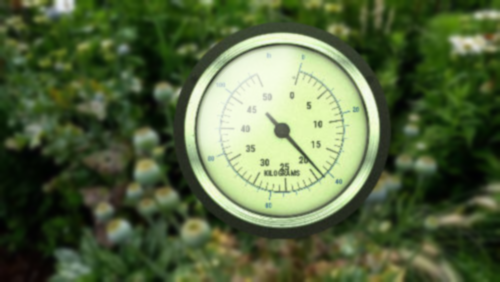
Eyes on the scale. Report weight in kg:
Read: 19 kg
